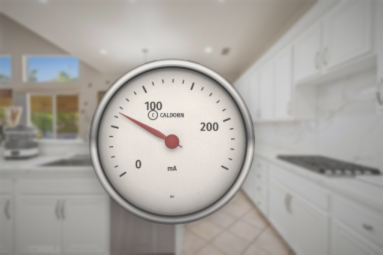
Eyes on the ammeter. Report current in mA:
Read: 65 mA
